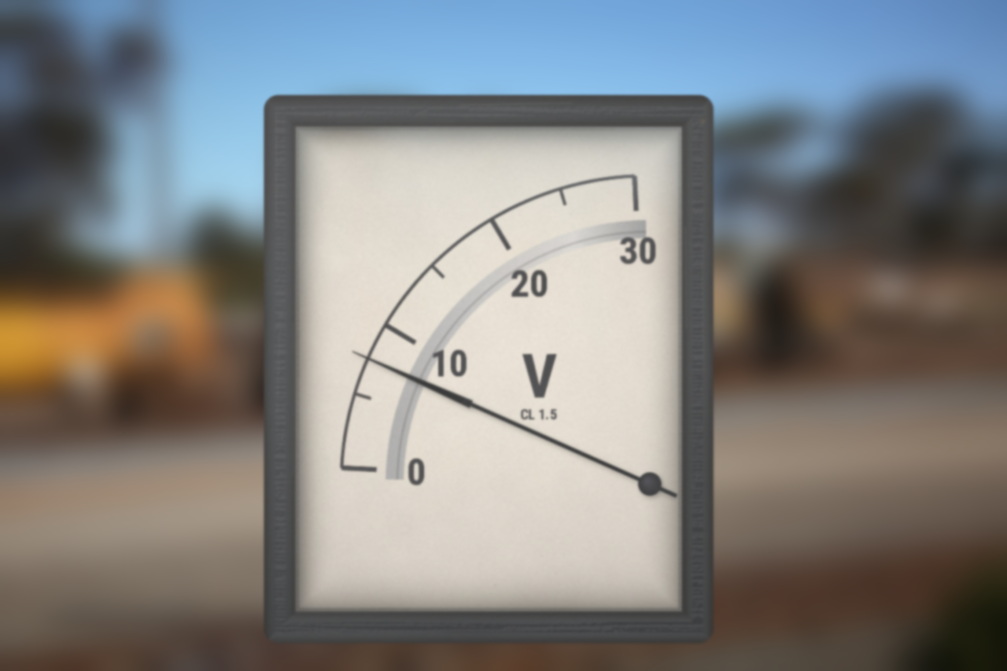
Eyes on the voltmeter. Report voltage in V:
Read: 7.5 V
